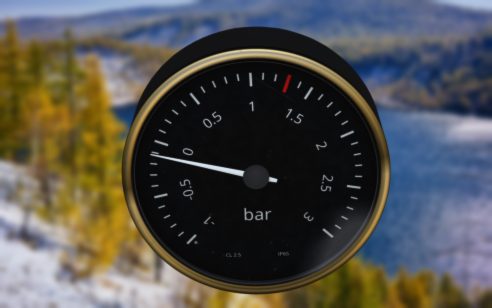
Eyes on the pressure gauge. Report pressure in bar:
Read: -0.1 bar
